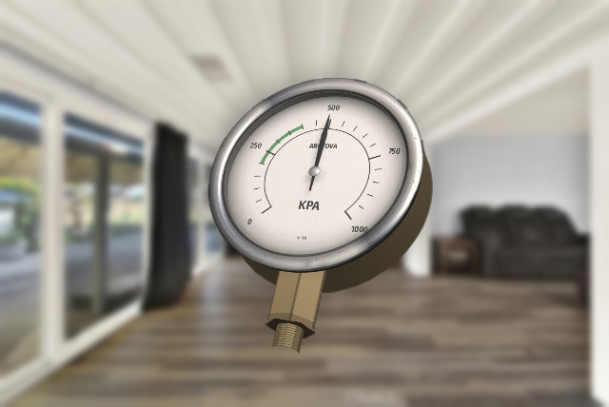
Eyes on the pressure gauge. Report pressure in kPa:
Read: 500 kPa
